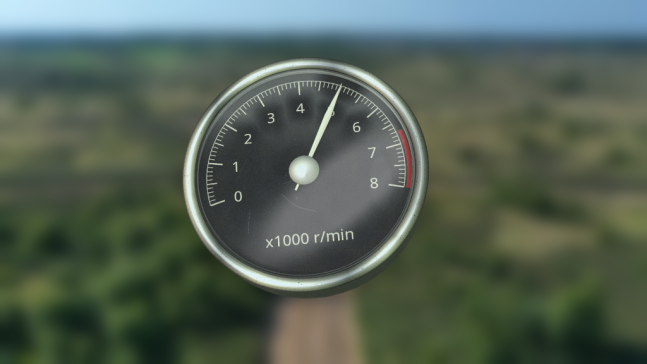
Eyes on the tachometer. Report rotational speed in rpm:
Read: 5000 rpm
